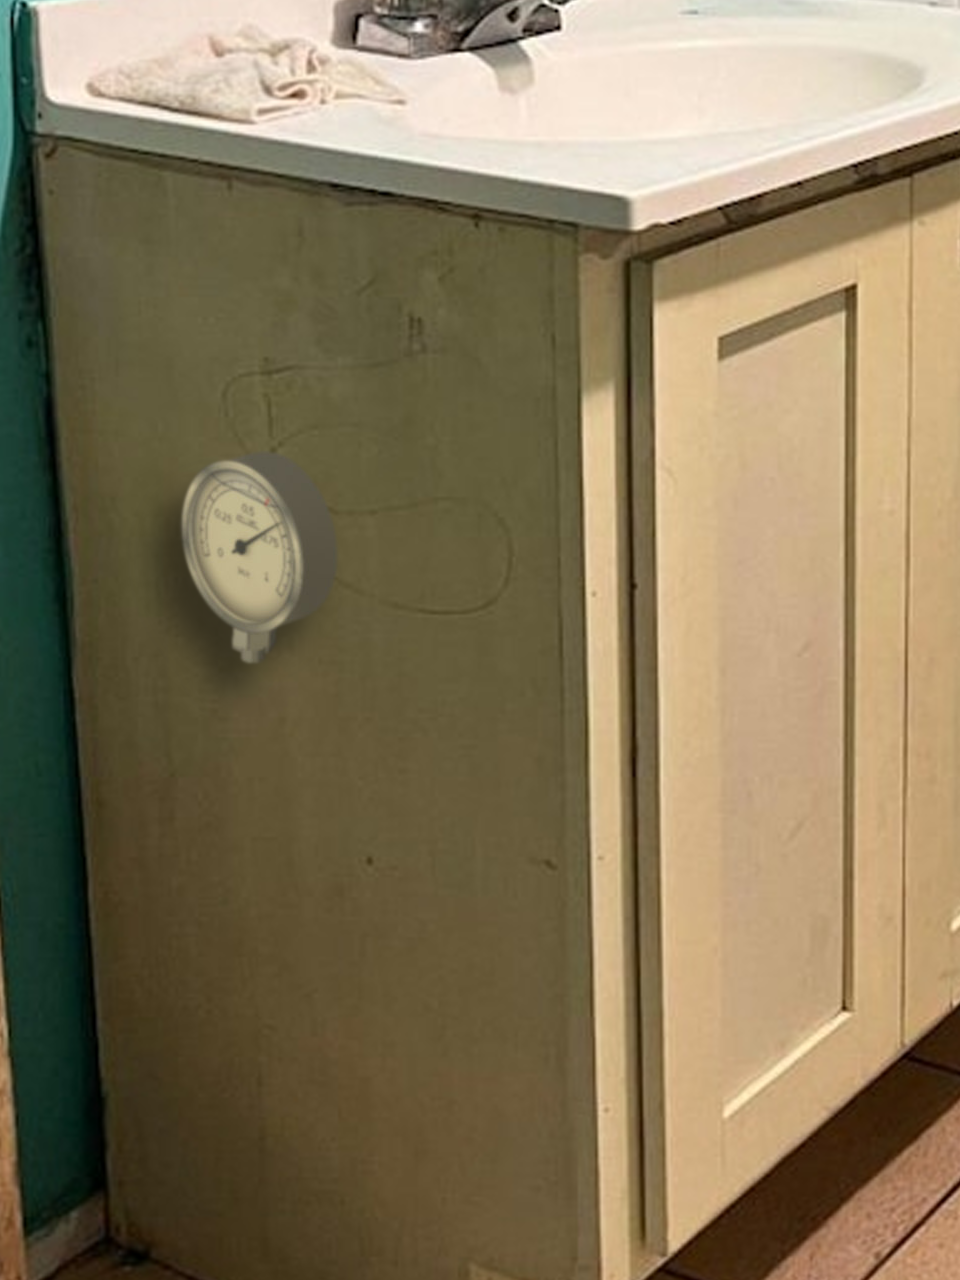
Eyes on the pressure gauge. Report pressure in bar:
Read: 0.7 bar
